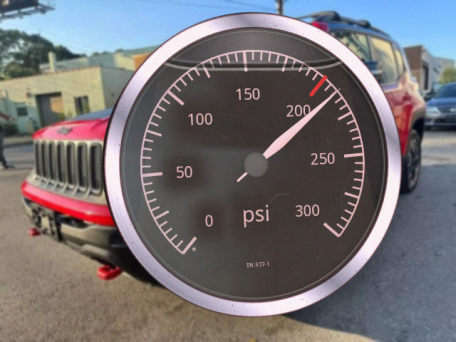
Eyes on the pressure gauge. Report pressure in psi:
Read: 210 psi
